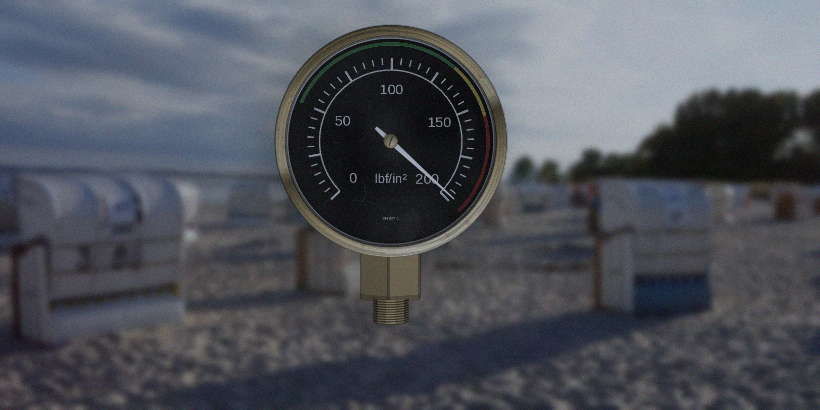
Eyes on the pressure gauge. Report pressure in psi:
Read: 197.5 psi
